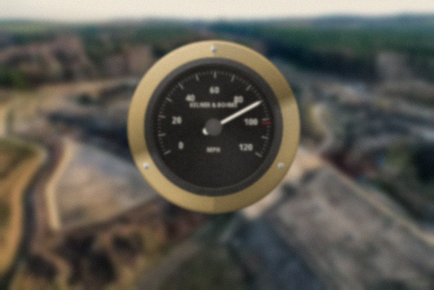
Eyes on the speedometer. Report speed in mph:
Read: 90 mph
